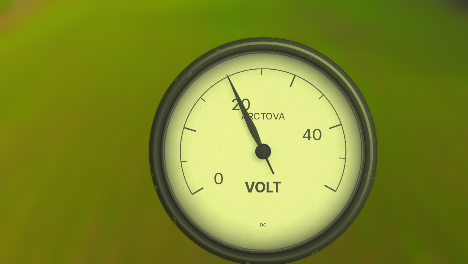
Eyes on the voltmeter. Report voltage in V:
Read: 20 V
